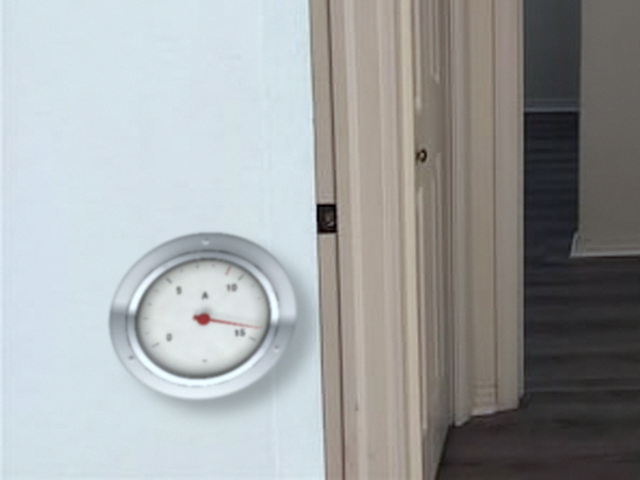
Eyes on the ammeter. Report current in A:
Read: 14 A
